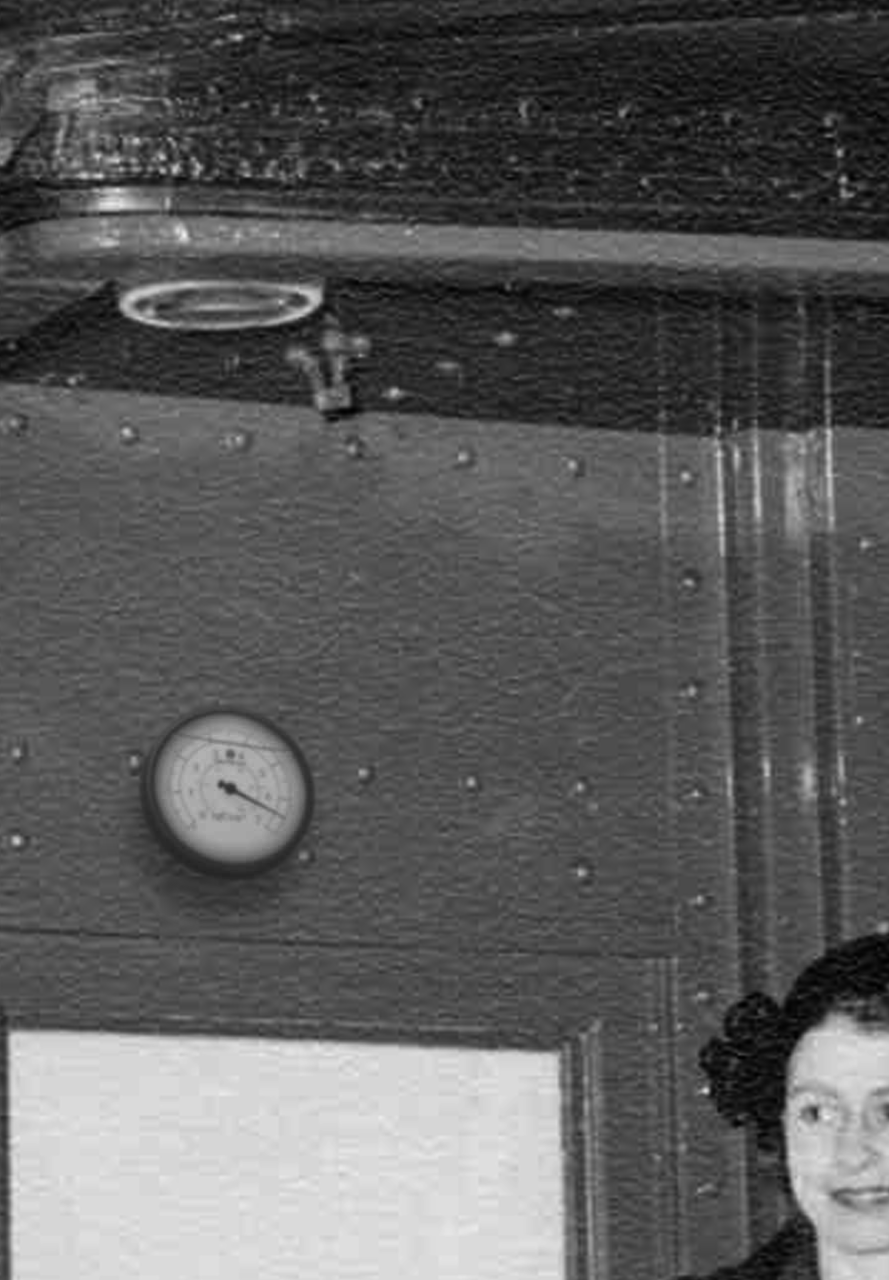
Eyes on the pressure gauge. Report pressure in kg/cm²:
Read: 6.5 kg/cm²
